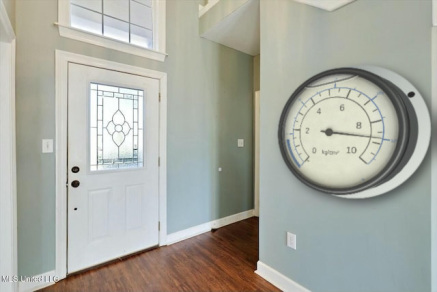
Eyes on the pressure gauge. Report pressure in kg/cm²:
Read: 8.75 kg/cm²
